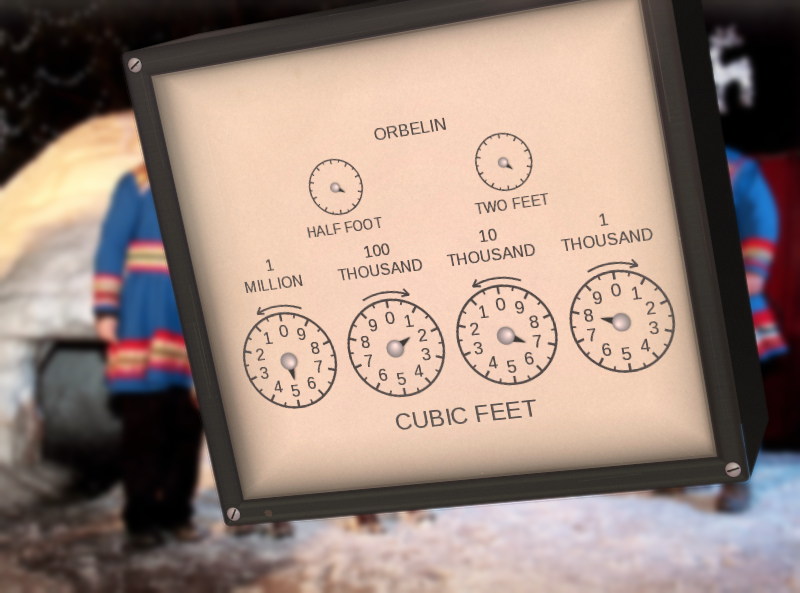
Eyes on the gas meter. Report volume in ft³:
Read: 516800 ft³
